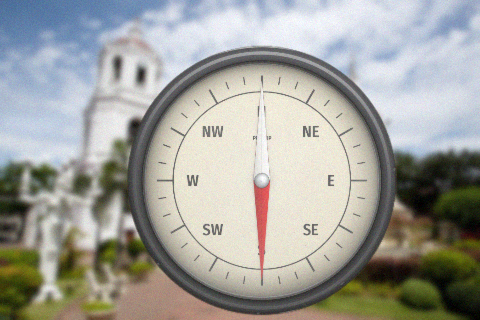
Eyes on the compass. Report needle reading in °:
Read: 180 °
